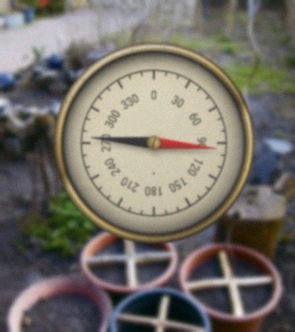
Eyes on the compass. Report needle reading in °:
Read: 95 °
